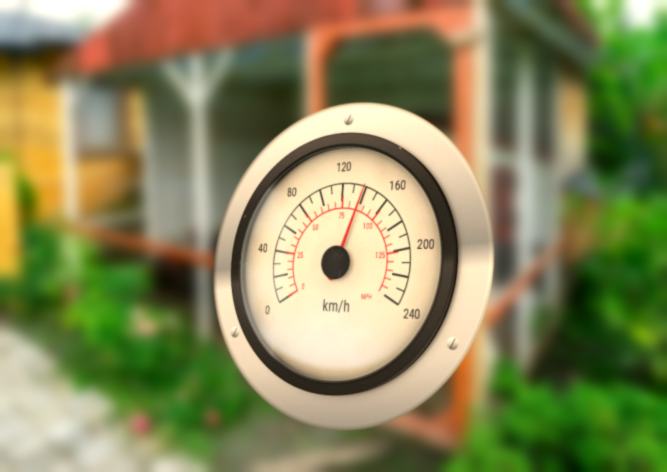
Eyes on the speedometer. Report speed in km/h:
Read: 140 km/h
